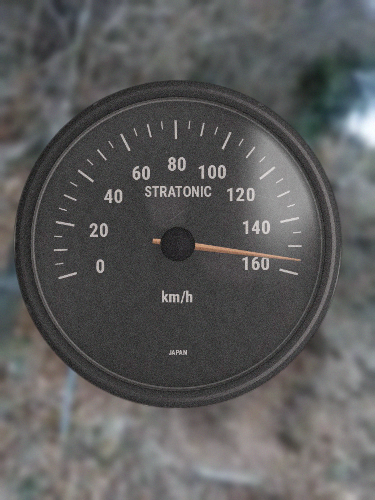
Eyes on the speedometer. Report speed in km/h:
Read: 155 km/h
